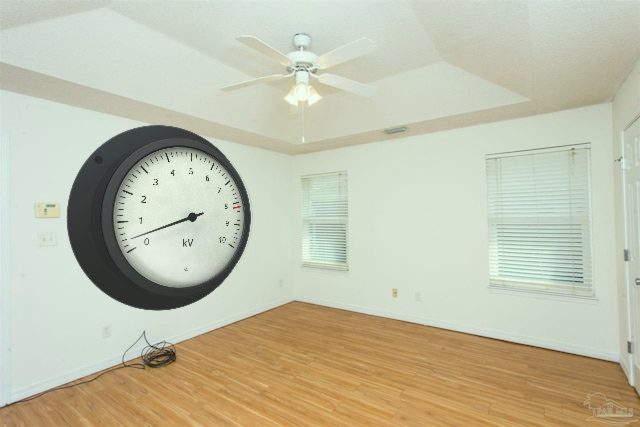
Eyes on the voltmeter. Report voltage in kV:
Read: 0.4 kV
